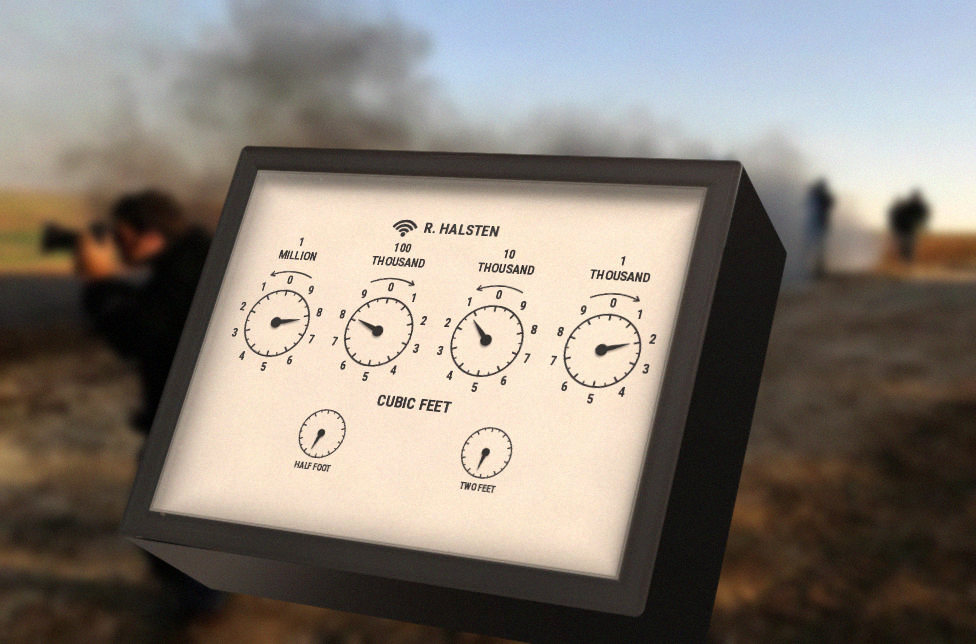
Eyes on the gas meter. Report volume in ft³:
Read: 781200 ft³
